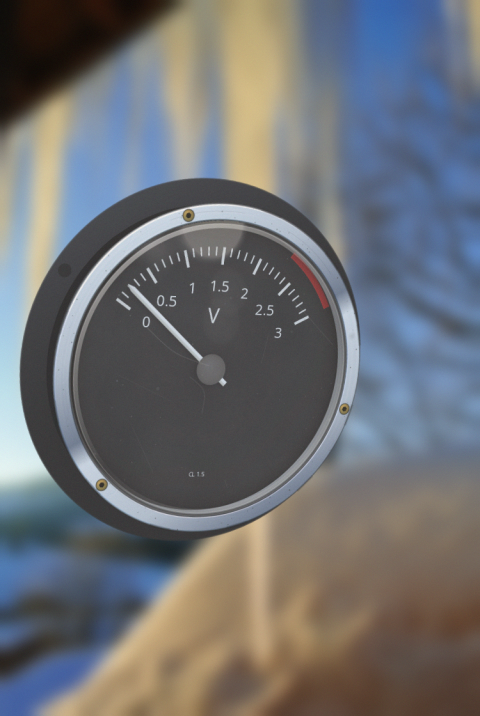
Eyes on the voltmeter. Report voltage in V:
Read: 0.2 V
